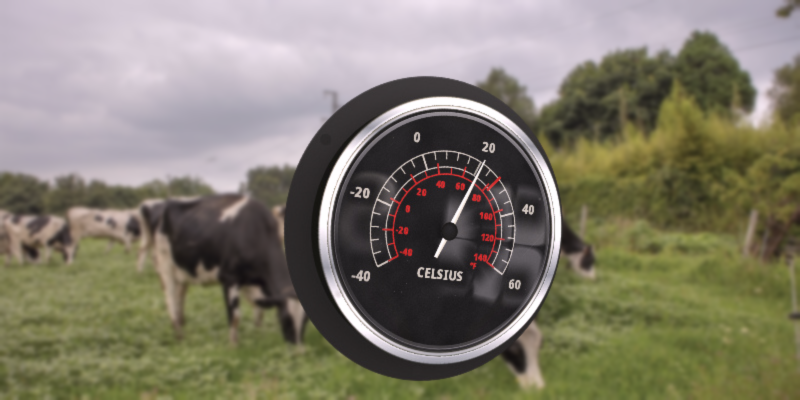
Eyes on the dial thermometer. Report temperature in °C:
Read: 20 °C
